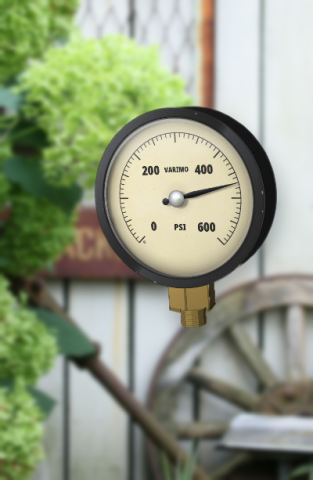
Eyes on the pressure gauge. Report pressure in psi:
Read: 470 psi
